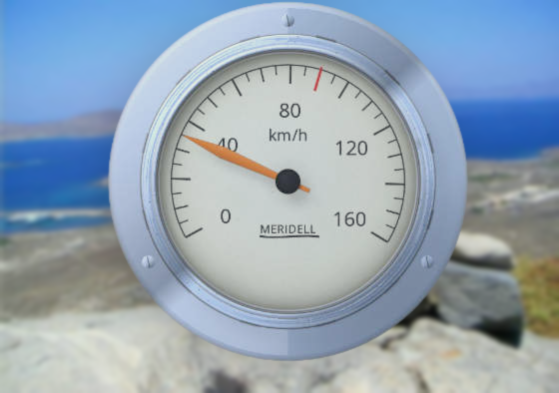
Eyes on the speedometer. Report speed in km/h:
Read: 35 km/h
